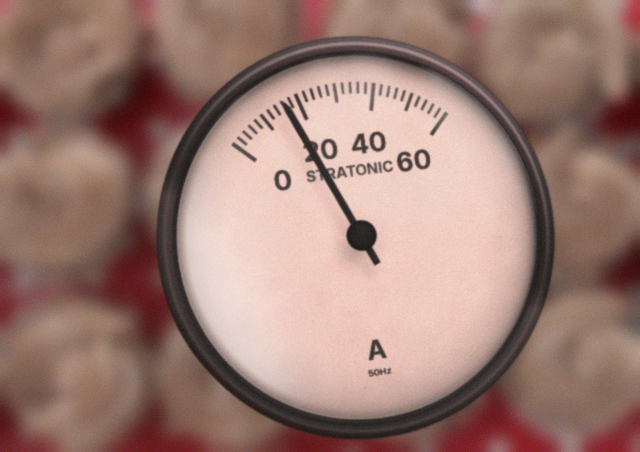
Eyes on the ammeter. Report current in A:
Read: 16 A
